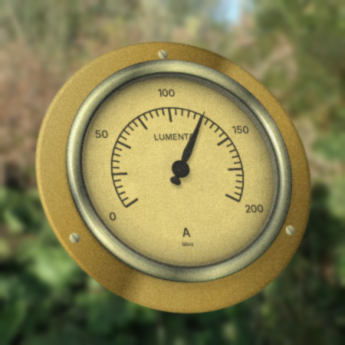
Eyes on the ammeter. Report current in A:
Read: 125 A
